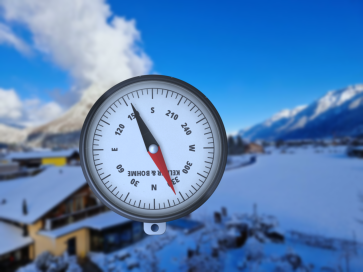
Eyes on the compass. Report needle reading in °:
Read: 335 °
